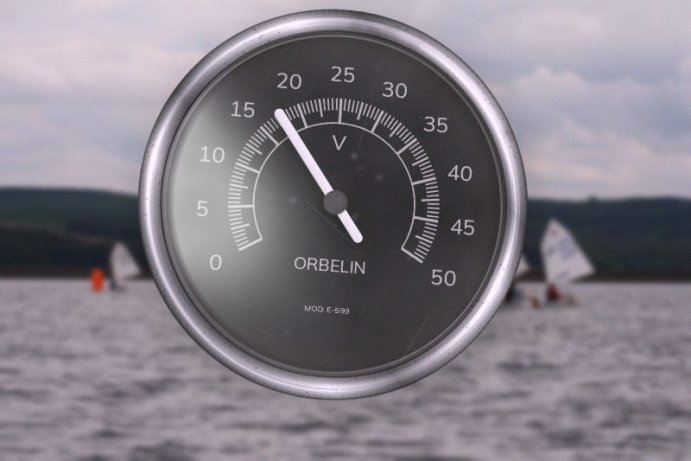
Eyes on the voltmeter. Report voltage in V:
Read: 17.5 V
